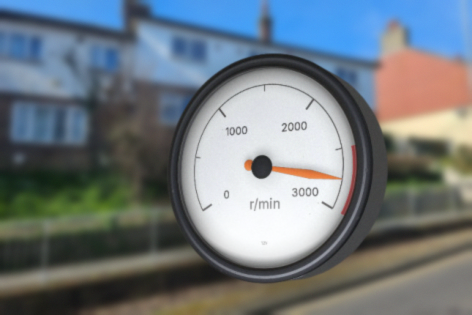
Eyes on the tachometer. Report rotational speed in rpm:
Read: 2750 rpm
